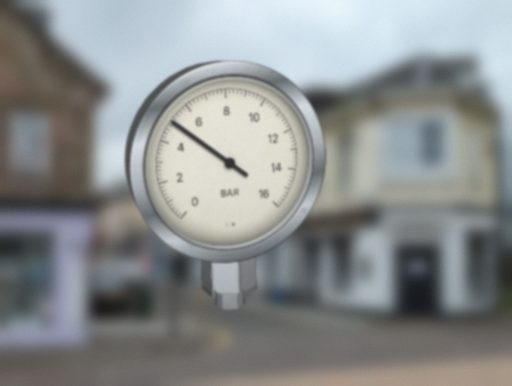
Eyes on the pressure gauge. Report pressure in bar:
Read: 5 bar
